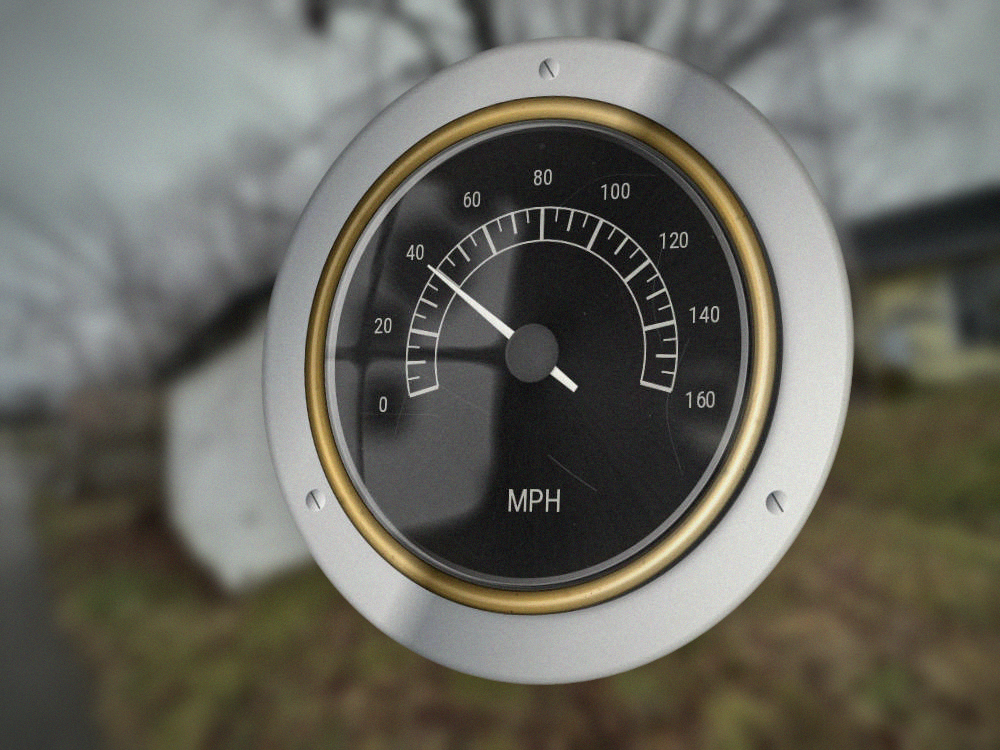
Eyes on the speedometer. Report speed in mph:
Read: 40 mph
